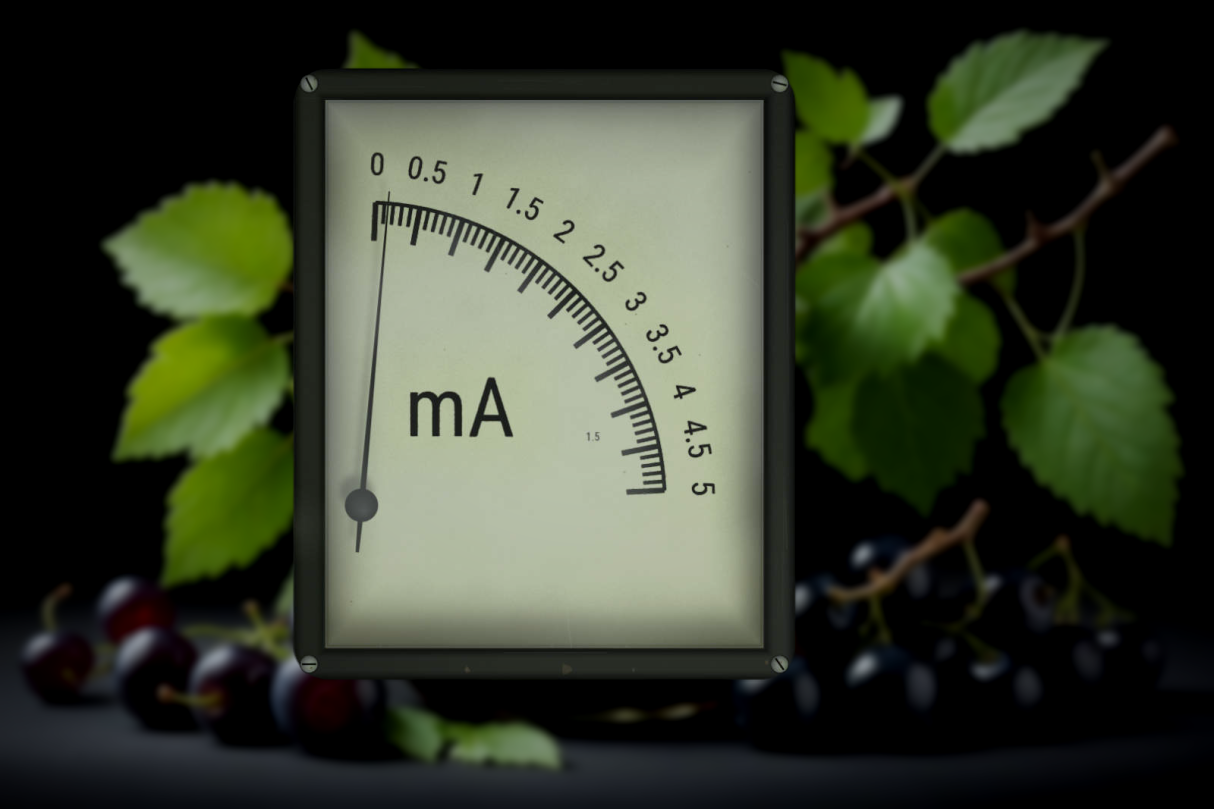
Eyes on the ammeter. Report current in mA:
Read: 0.15 mA
